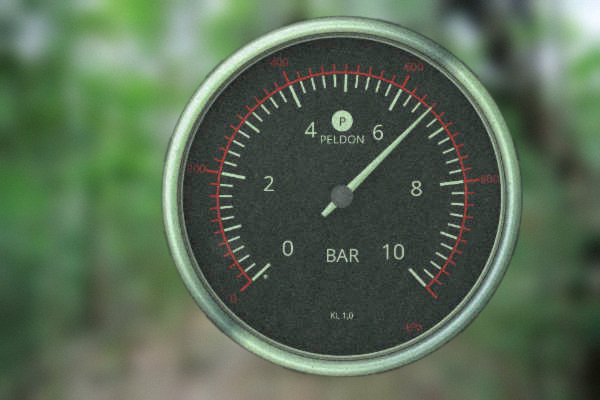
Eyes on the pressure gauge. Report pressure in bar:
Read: 6.6 bar
